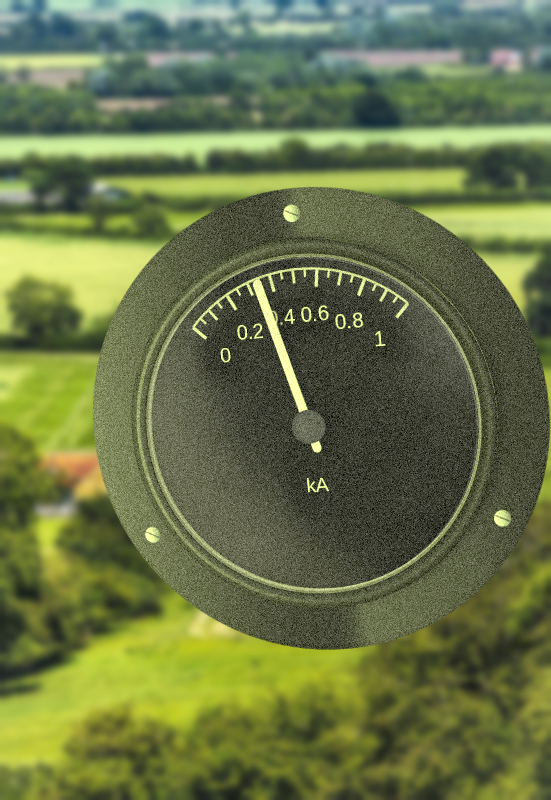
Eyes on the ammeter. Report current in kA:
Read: 0.35 kA
